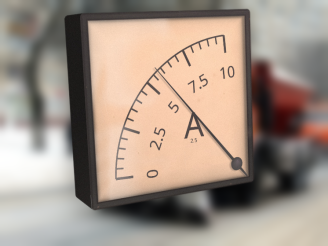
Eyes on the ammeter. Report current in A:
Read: 5.75 A
